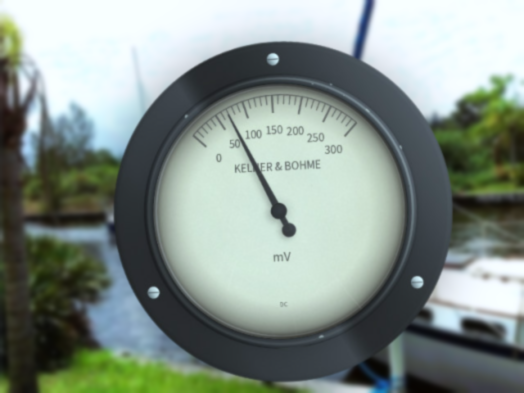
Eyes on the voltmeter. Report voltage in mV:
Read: 70 mV
